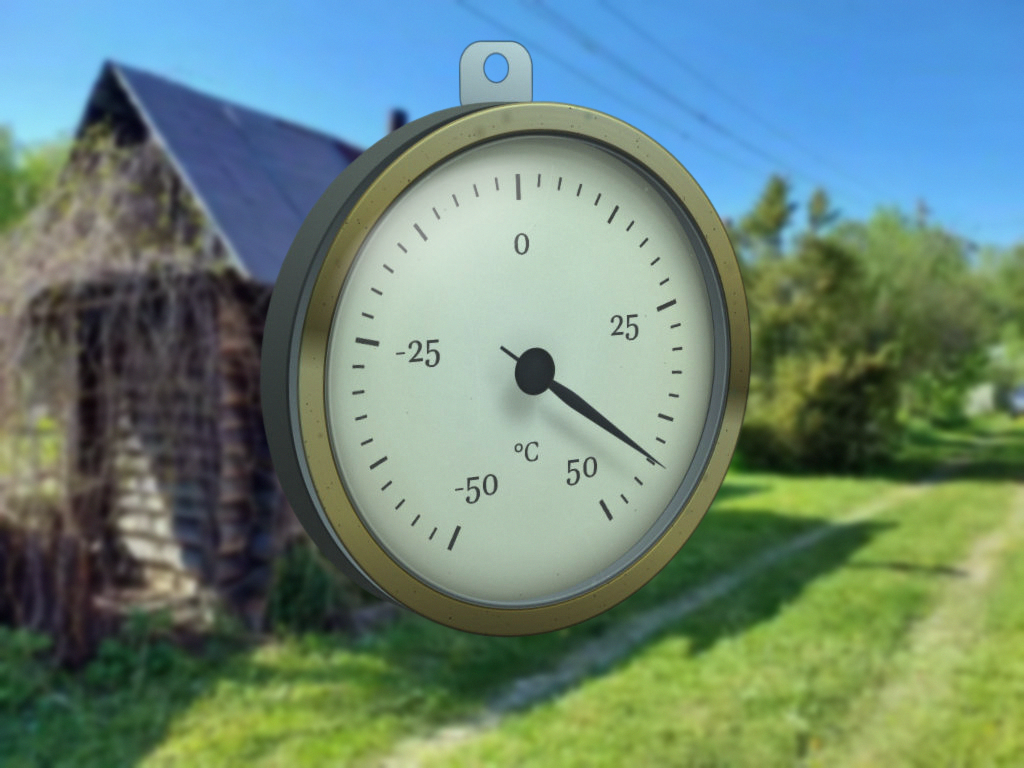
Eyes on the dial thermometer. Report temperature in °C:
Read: 42.5 °C
